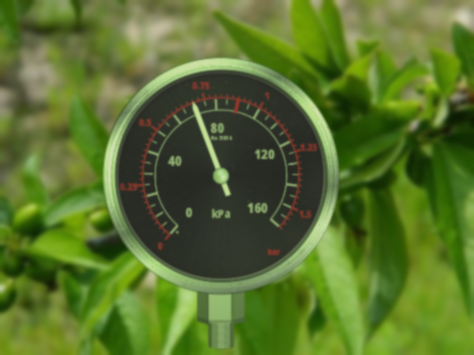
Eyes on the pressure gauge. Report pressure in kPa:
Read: 70 kPa
